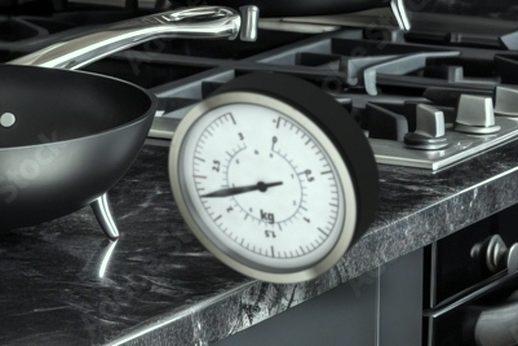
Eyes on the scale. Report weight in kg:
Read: 2.2 kg
